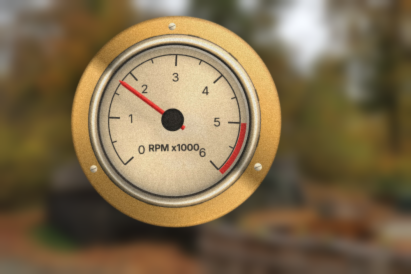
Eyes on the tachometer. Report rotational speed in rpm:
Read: 1750 rpm
